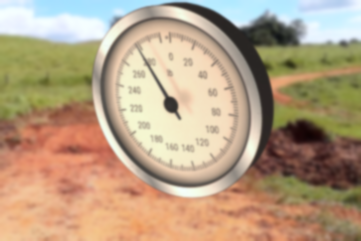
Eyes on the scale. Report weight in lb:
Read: 280 lb
